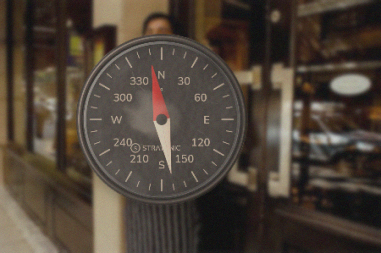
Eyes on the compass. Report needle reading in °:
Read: 350 °
